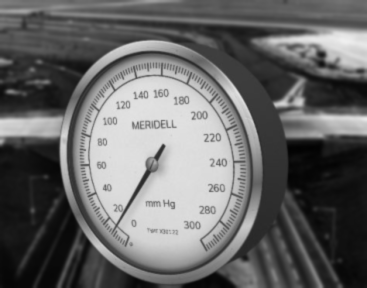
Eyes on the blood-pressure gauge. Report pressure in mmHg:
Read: 10 mmHg
